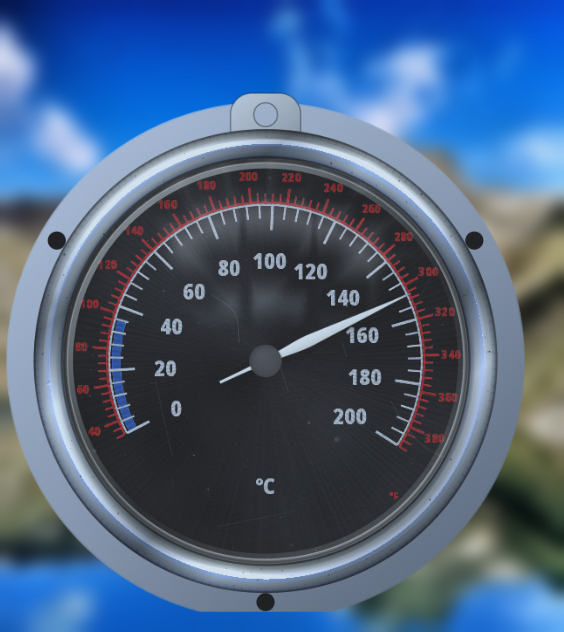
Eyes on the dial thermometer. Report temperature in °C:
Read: 152 °C
